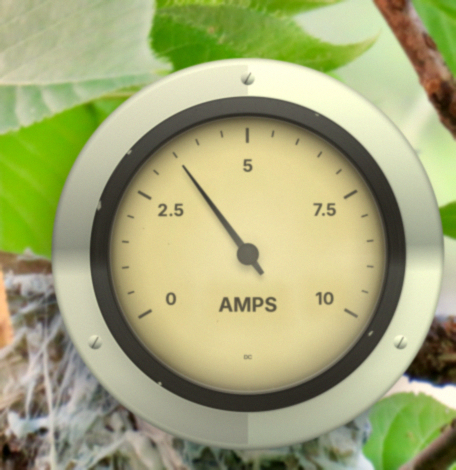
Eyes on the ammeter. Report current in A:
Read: 3.5 A
